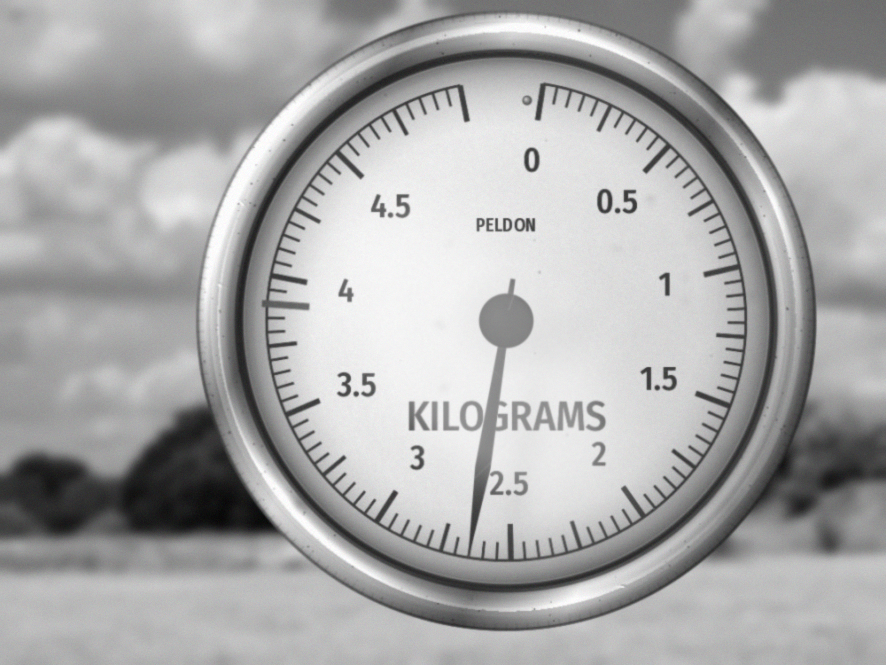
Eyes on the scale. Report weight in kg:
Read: 2.65 kg
